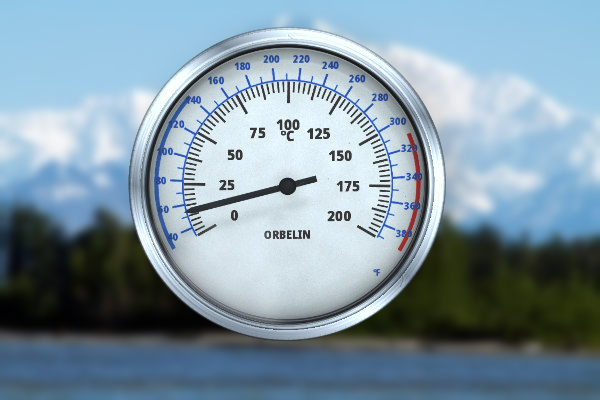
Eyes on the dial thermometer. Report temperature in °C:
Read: 12.5 °C
